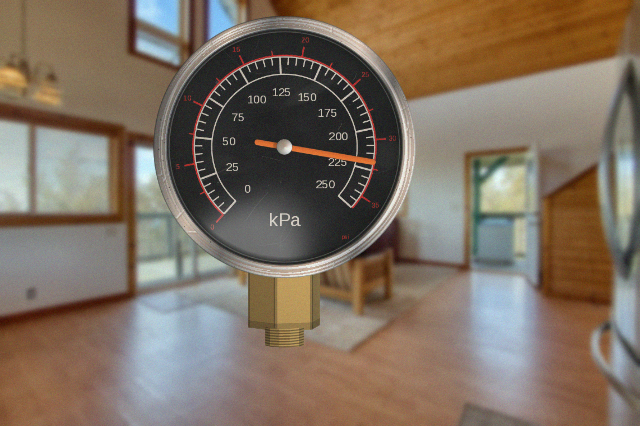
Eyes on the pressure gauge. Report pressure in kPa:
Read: 220 kPa
